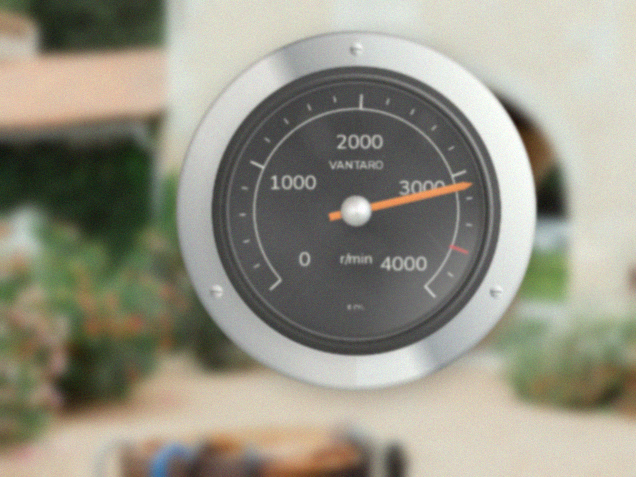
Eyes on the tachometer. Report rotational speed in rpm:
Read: 3100 rpm
